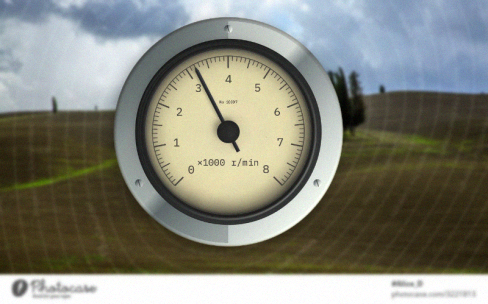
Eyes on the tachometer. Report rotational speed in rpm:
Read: 3200 rpm
